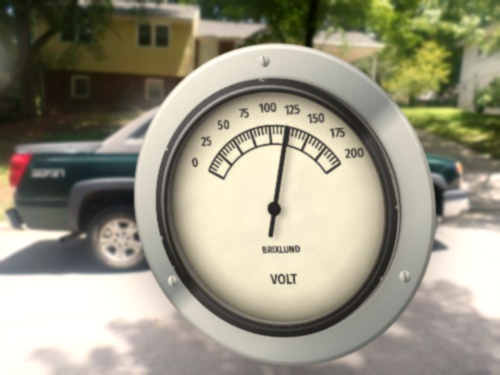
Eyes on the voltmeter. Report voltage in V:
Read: 125 V
